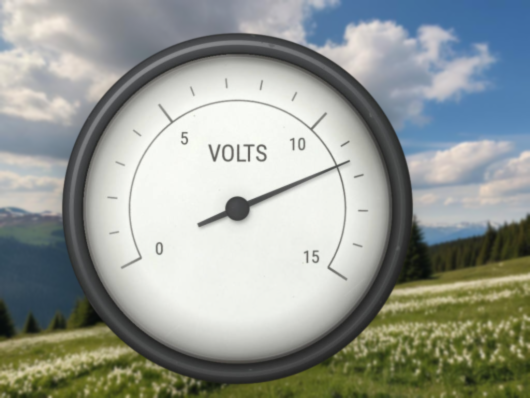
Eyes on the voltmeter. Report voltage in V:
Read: 11.5 V
